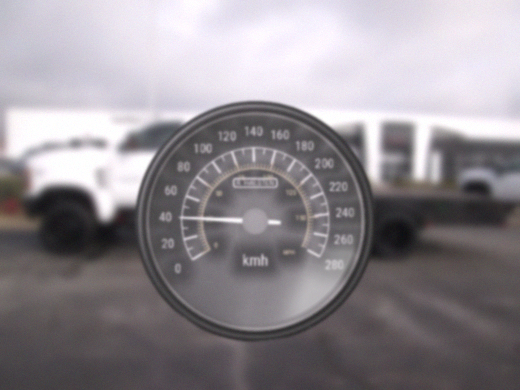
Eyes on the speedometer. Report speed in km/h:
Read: 40 km/h
